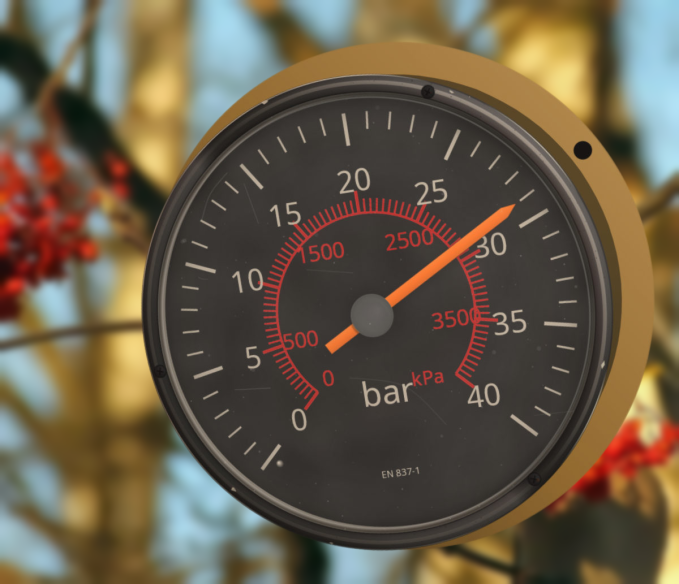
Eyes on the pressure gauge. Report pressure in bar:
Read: 29 bar
